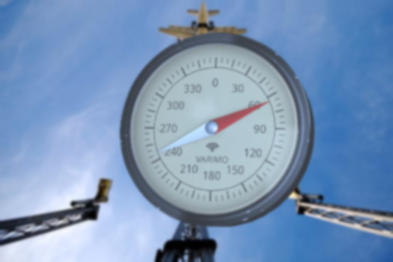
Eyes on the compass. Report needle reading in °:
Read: 65 °
